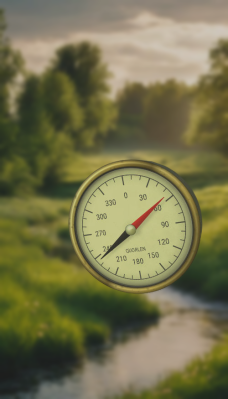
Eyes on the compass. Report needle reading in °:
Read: 55 °
